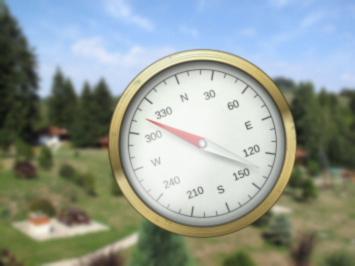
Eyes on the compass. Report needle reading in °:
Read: 315 °
